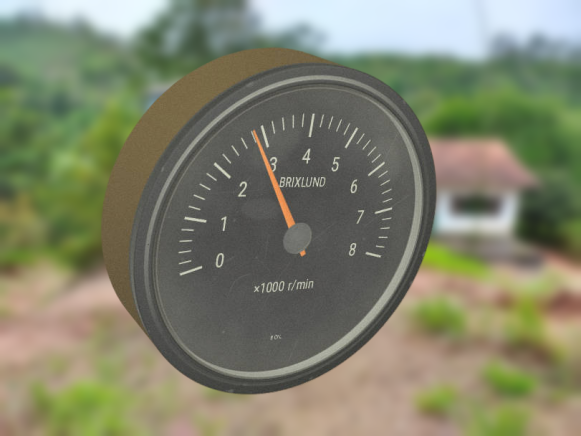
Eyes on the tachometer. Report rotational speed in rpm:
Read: 2800 rpm
